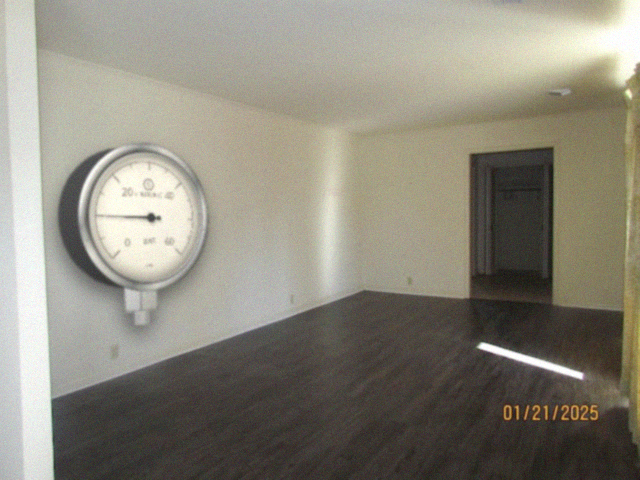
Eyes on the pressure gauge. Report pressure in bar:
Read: 10 bar
